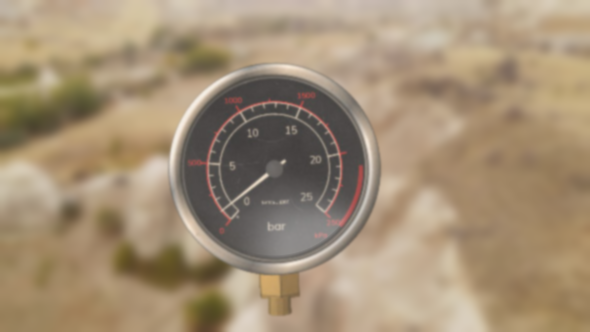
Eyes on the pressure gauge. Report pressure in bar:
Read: 1 bar
